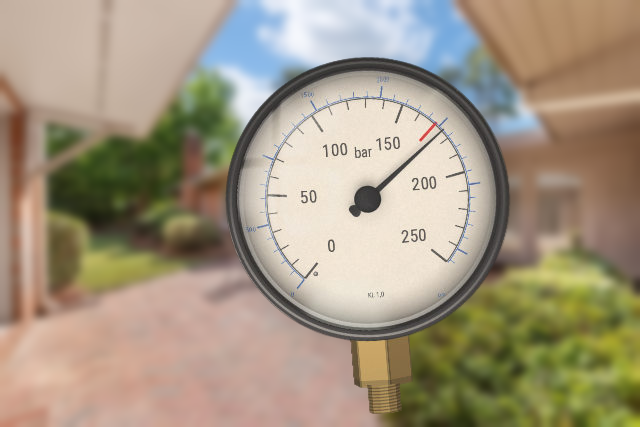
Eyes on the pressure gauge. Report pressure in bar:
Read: 175 bar
